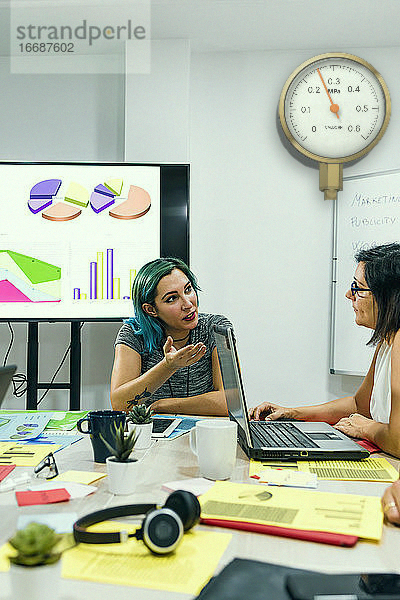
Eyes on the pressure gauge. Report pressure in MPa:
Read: 0.25 MPa
